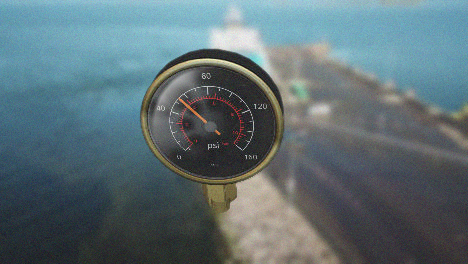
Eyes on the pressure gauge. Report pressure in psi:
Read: 55 psi
